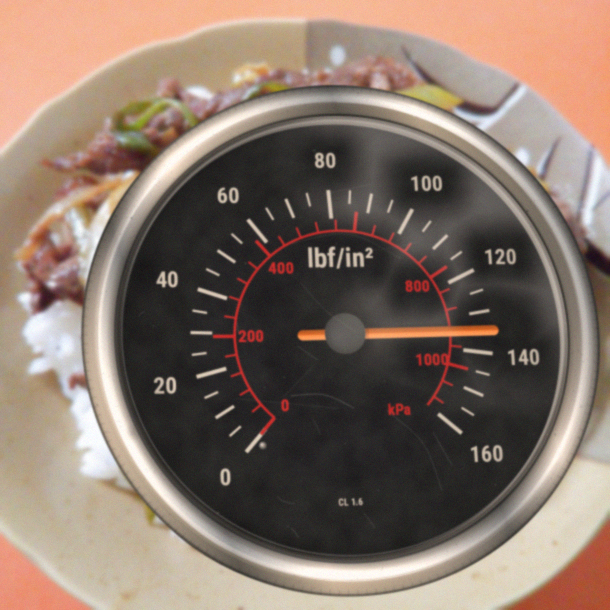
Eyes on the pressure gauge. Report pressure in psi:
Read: 135 psi
